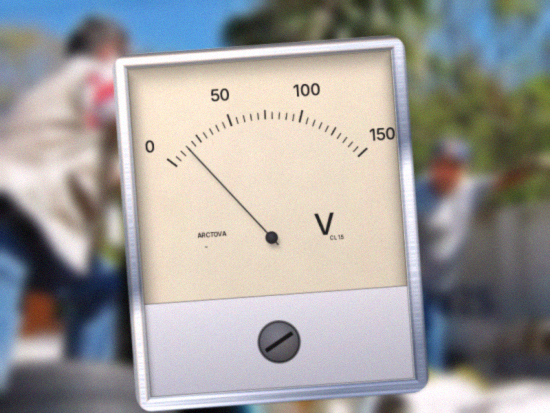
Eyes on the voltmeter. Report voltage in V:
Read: 15 V
